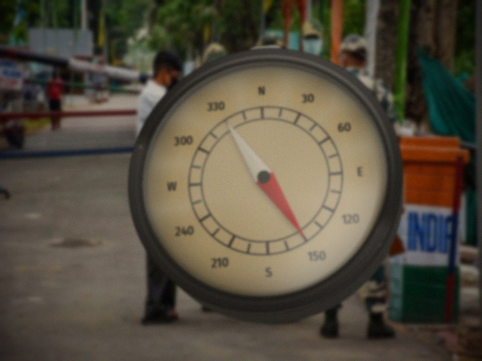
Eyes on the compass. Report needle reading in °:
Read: 150 °
